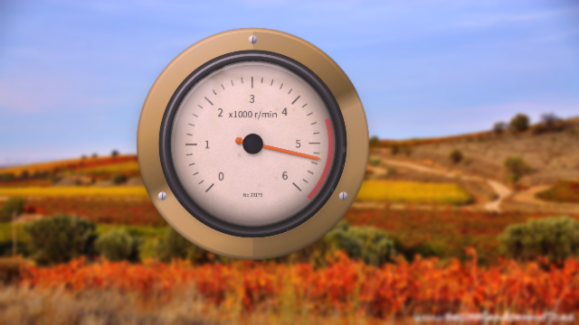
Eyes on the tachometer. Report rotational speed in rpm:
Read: 5300 rpm
